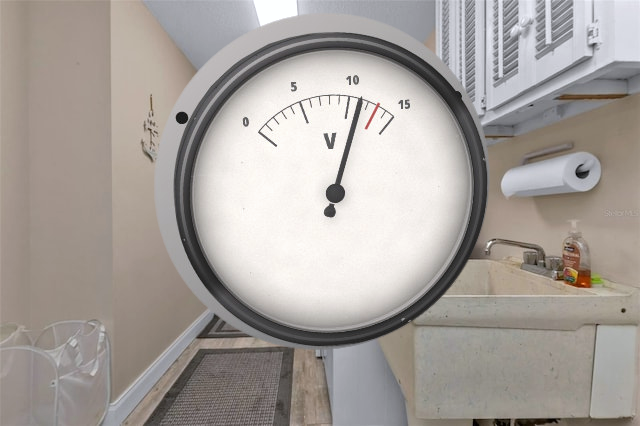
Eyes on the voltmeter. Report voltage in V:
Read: 11 V
